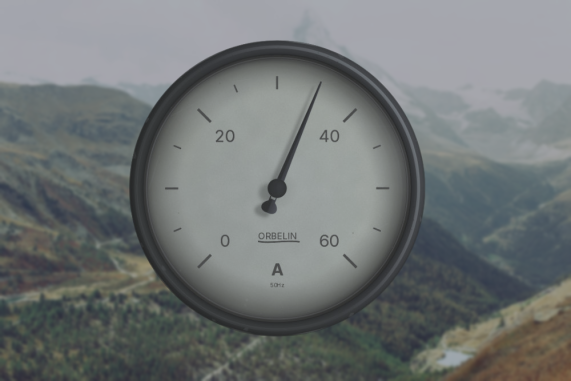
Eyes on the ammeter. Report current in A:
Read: 35 A
